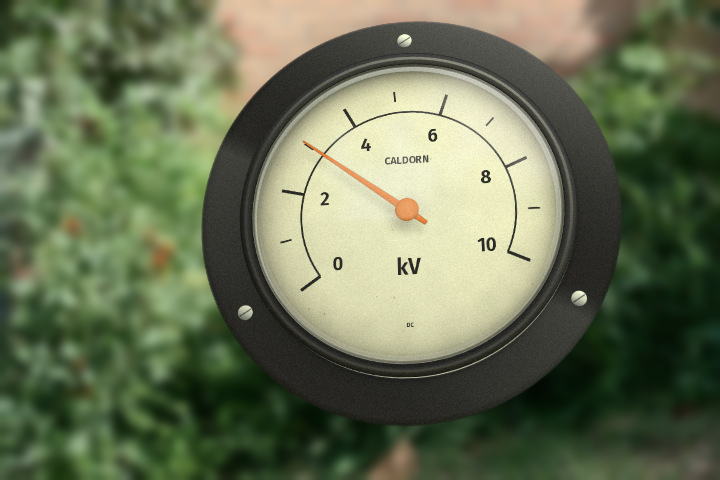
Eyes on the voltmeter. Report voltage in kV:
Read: 3 kV
